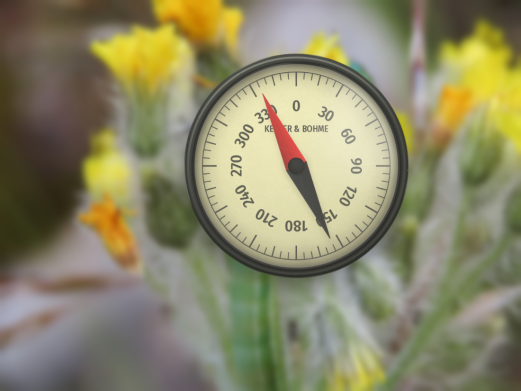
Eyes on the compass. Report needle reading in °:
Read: 335 °
